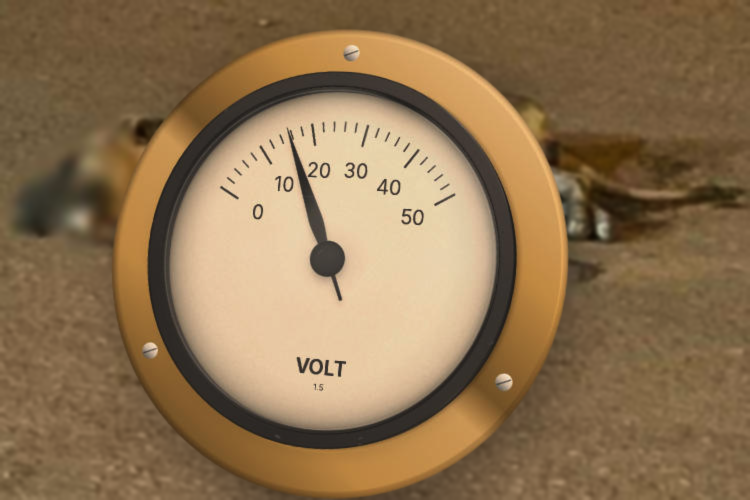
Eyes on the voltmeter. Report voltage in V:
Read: 16 V
